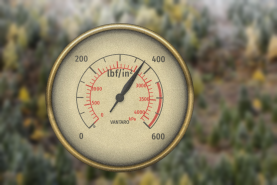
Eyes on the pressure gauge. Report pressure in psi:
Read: 375 psi
